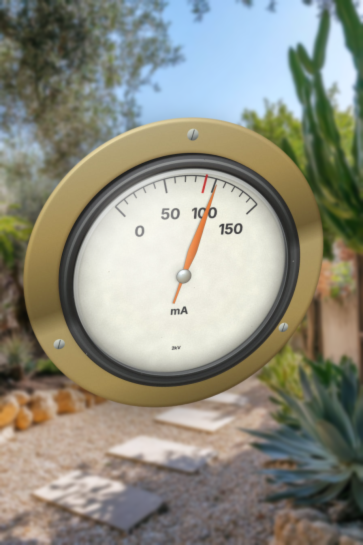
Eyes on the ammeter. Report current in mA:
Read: 100 mA
